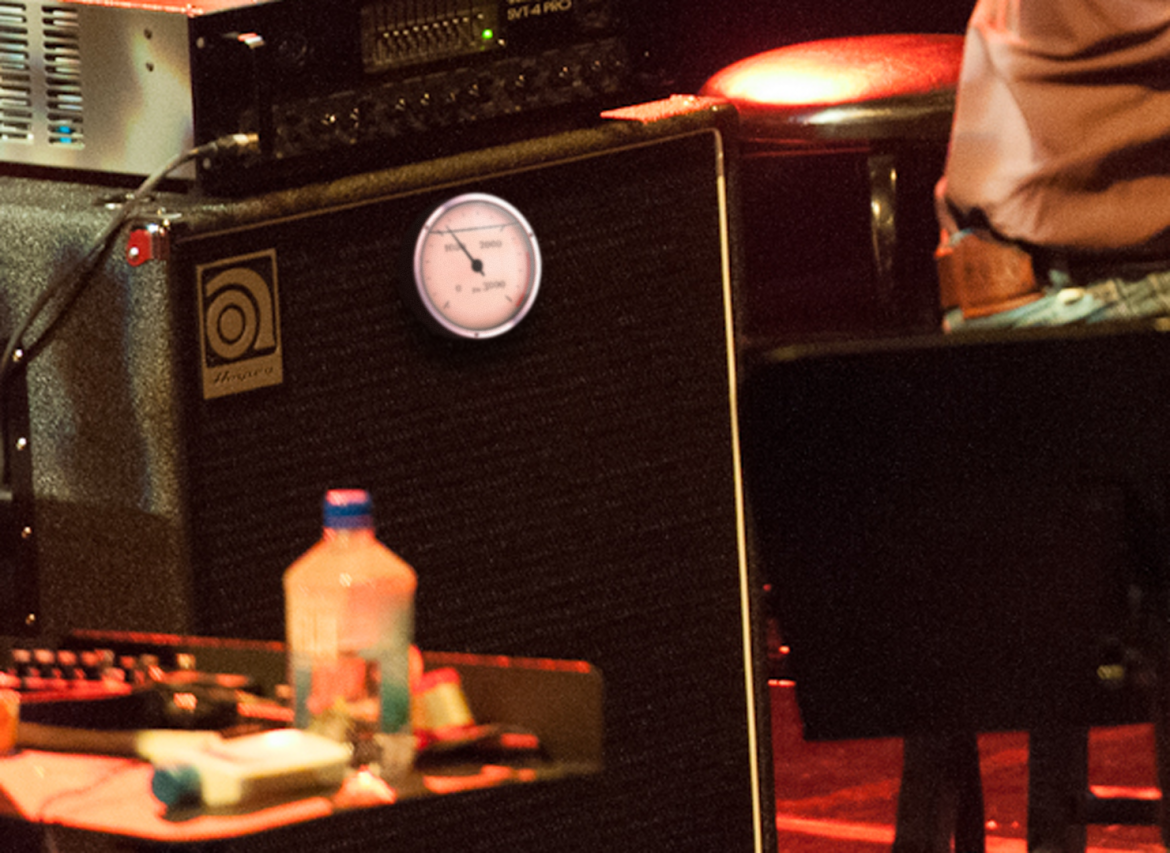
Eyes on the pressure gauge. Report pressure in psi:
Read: 1100 psi
